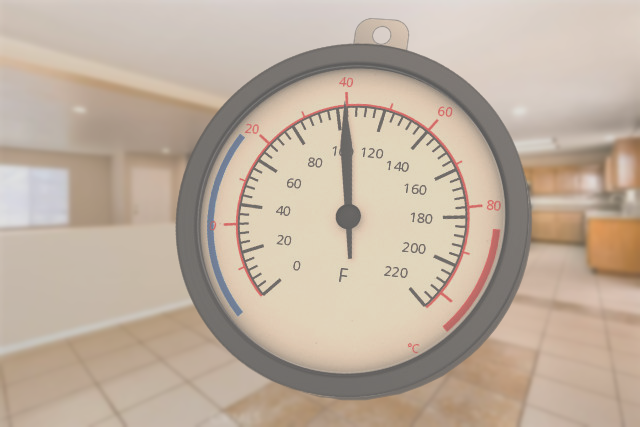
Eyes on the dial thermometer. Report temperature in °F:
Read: 104 °F
